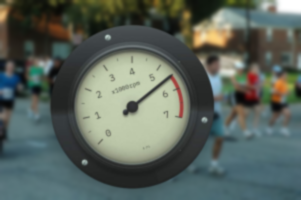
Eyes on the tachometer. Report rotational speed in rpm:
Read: 5500 rpm
